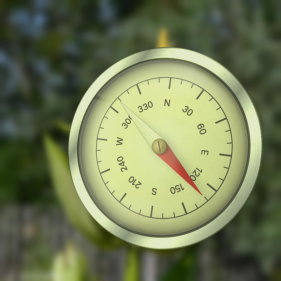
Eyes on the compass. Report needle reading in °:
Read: 130 °
